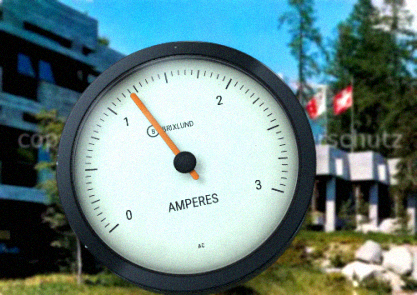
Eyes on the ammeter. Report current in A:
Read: 1.2 A
